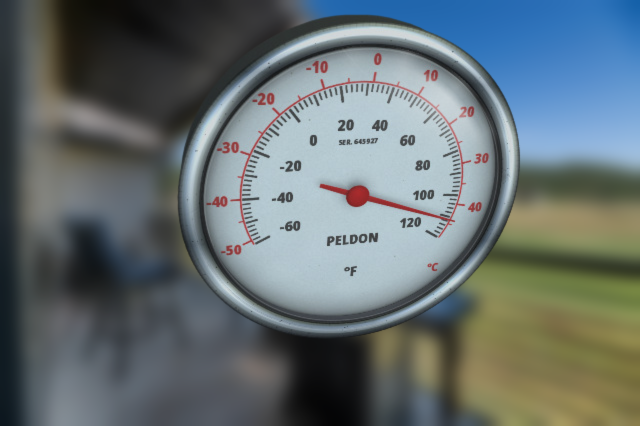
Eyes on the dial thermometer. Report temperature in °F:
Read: 110 °F
